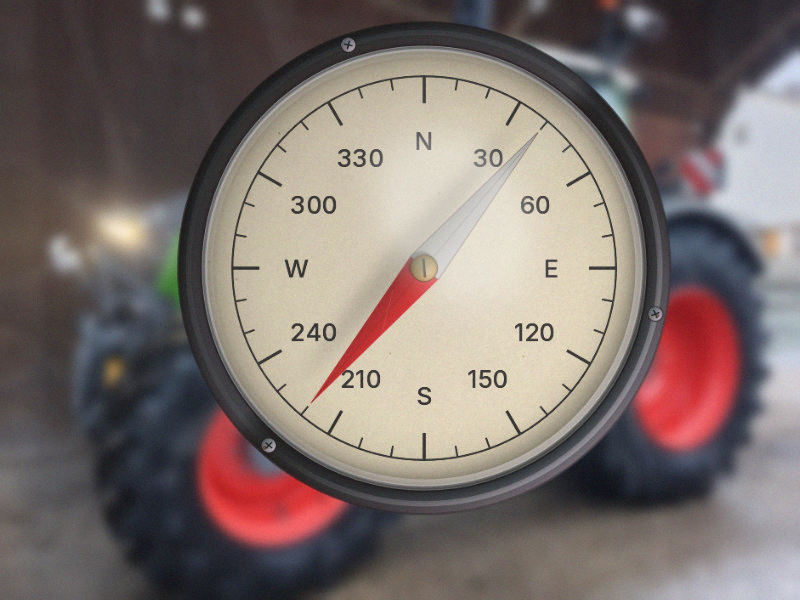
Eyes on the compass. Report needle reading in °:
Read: 220 °
